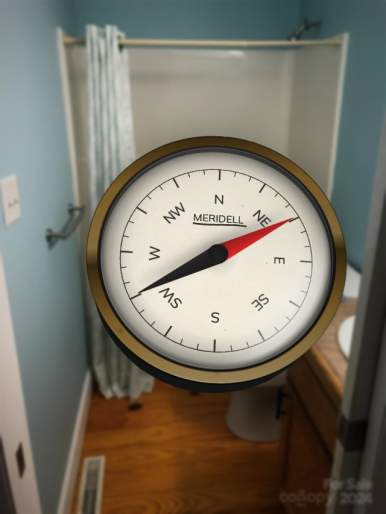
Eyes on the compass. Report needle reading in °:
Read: 60 °
